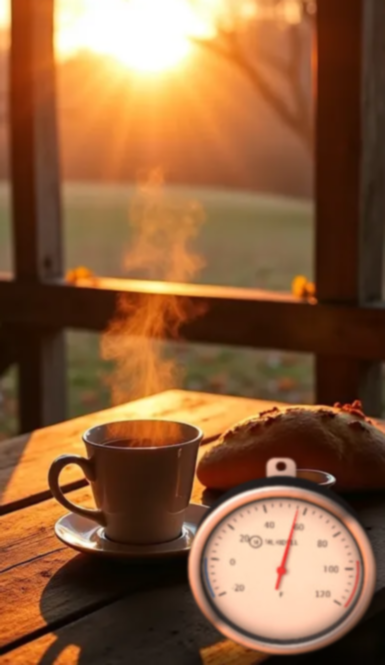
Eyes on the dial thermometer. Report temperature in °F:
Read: 56 °F
